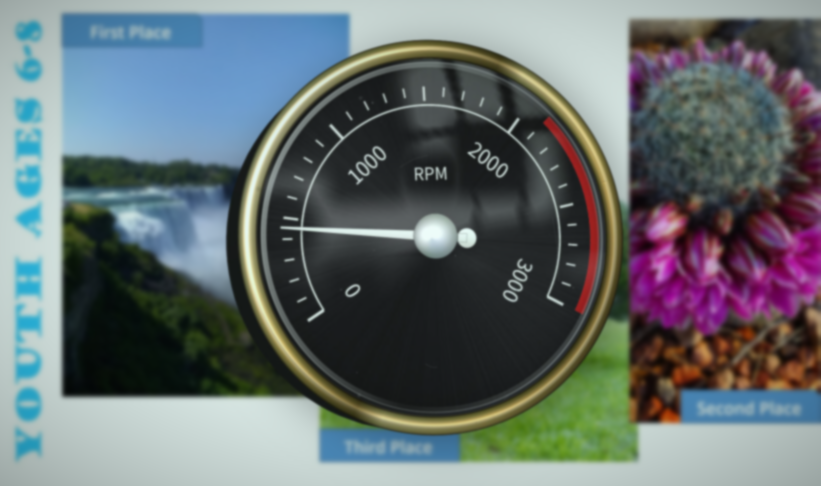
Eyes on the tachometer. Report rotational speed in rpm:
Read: 450 rpm
